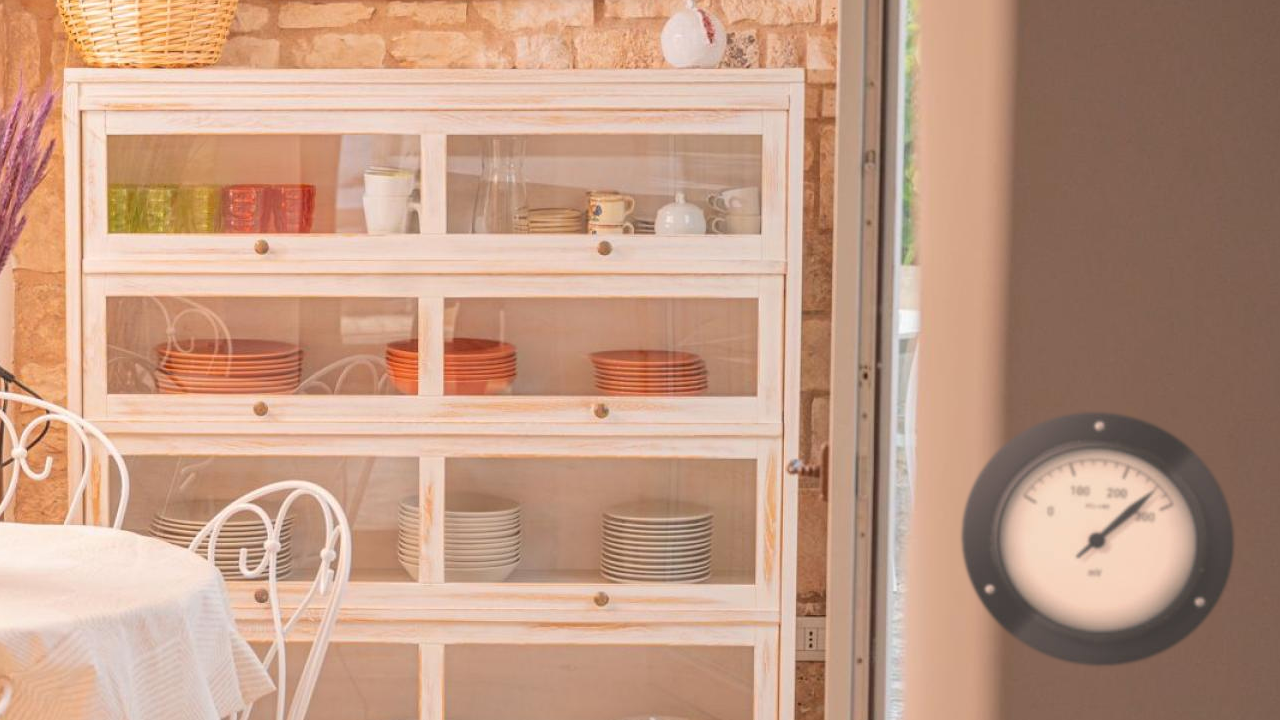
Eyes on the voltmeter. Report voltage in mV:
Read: 260 mV
